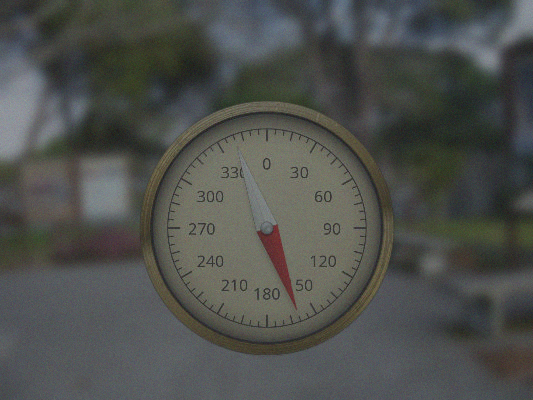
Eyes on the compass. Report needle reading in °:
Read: 160 °
